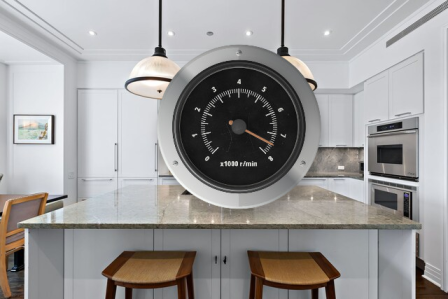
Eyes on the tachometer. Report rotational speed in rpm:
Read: 7500 rpm
